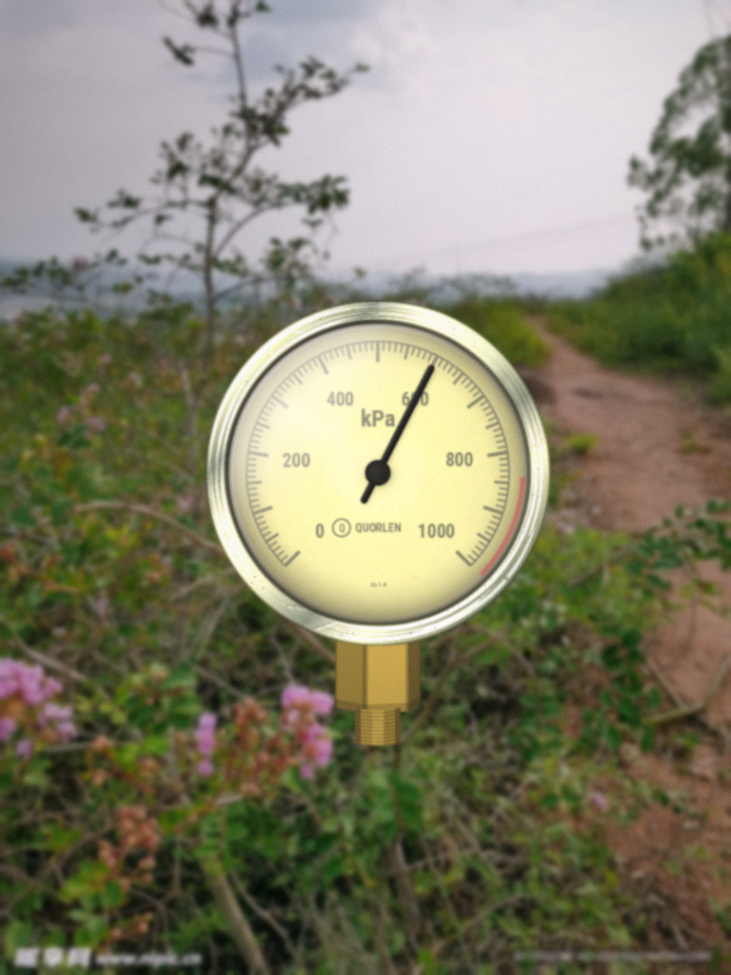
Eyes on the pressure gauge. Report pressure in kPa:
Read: 600 kPa
